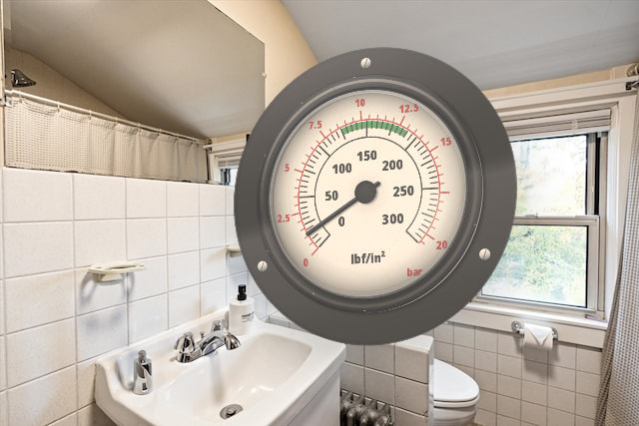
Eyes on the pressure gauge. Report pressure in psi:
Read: 15 psi
